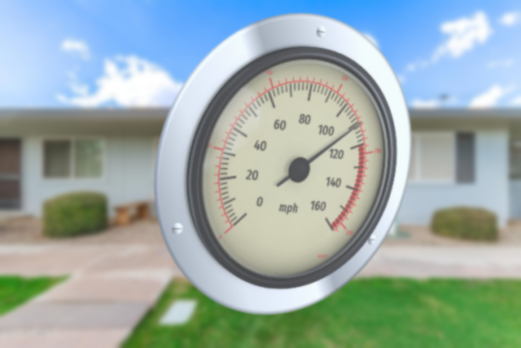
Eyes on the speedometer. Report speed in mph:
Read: 110 mph
